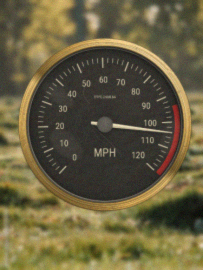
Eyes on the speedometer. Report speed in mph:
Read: 104 mph
